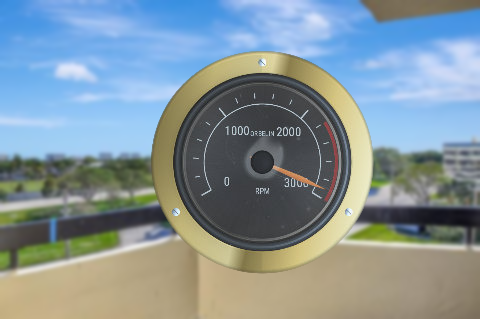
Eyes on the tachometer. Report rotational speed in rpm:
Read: 2900 rpm
